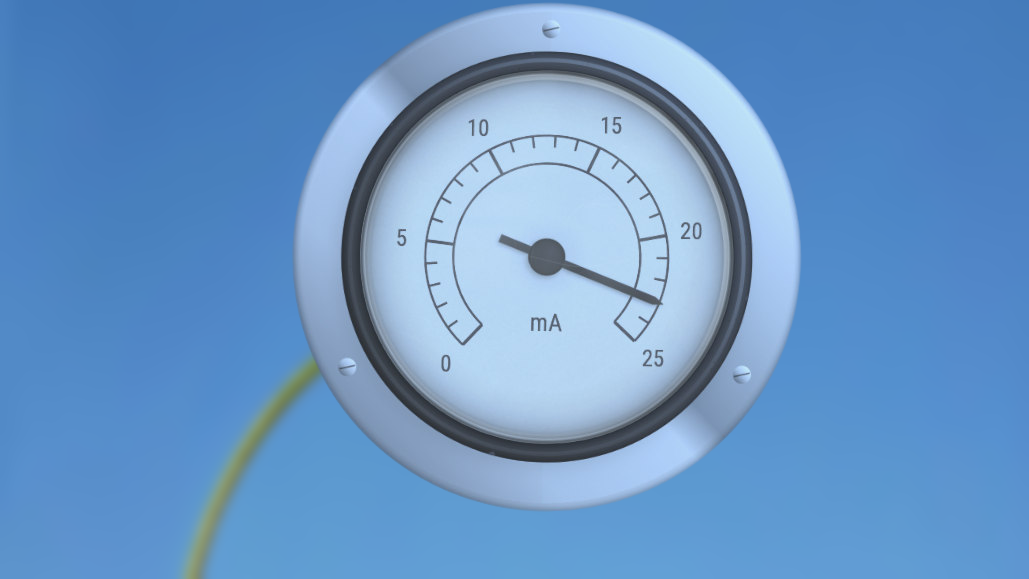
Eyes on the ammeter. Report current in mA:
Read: 23 mA
